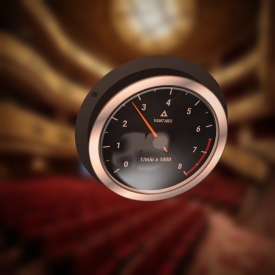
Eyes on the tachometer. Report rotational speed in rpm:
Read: 2750 rpm
